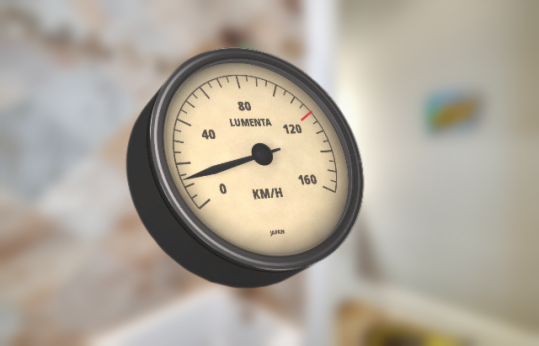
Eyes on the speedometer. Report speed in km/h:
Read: 12.5 km/h
